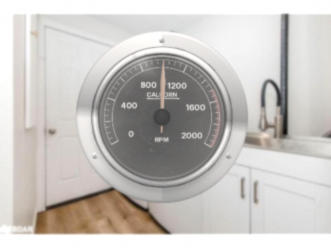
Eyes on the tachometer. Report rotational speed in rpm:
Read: 1000 rpm
